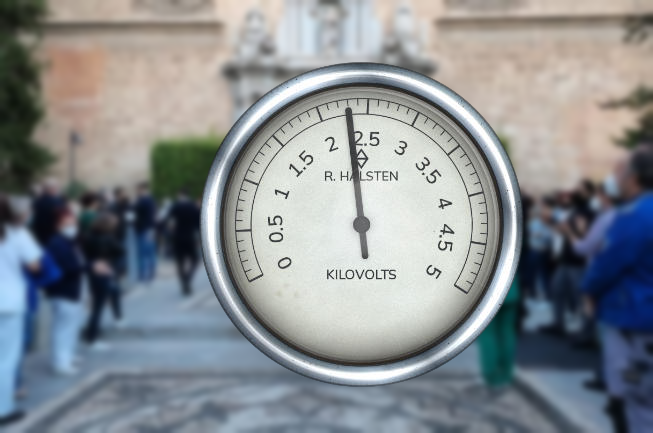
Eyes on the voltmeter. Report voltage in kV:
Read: 2.3 kV
